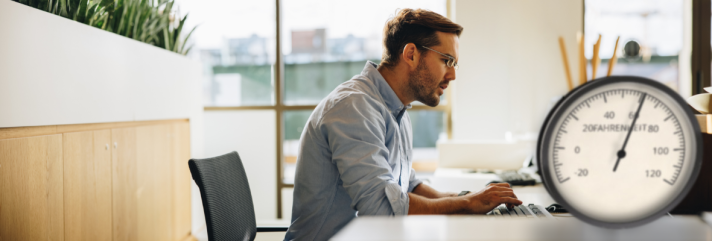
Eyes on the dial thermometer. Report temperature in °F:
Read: 60 °F
